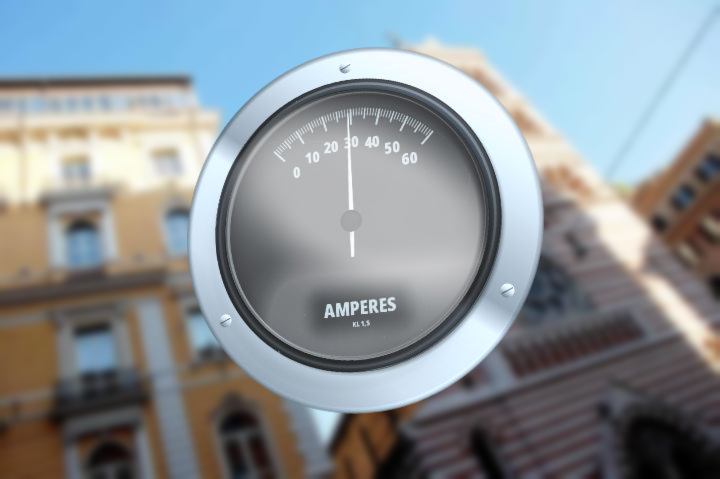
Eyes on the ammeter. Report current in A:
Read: 30 A
